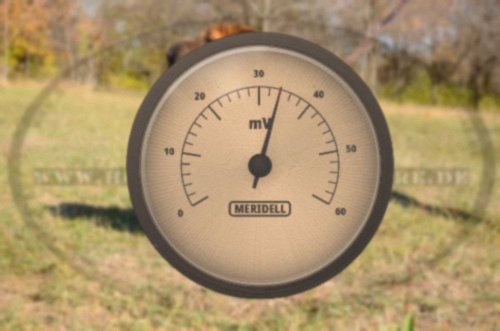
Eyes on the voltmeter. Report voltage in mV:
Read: 34 mV
